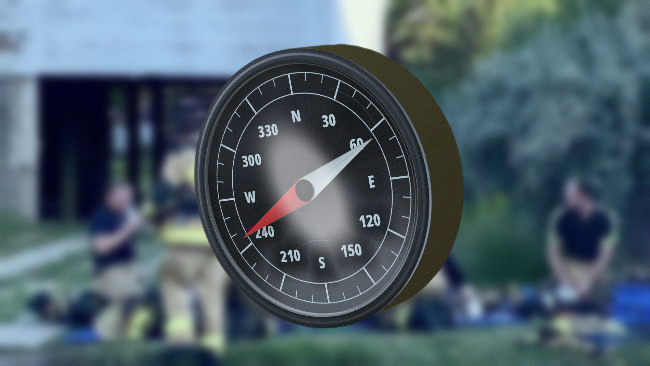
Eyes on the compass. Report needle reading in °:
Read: 245 °
